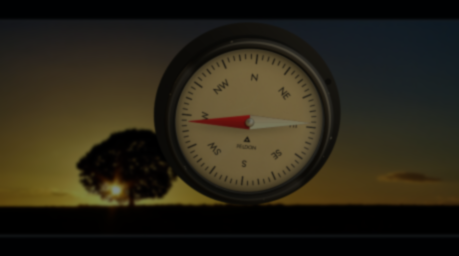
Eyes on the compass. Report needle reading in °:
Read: 265 °
